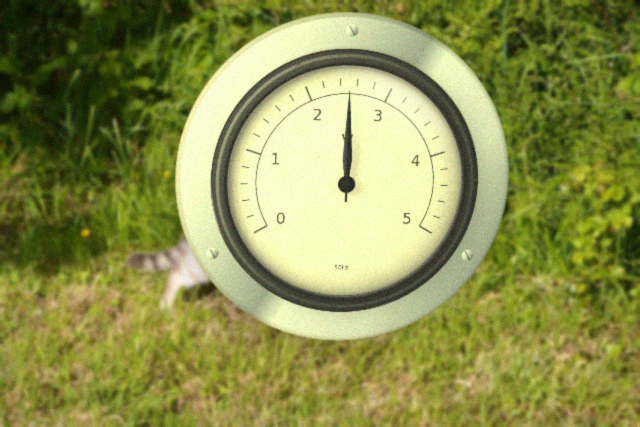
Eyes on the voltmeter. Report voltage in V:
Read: 2.5 V
